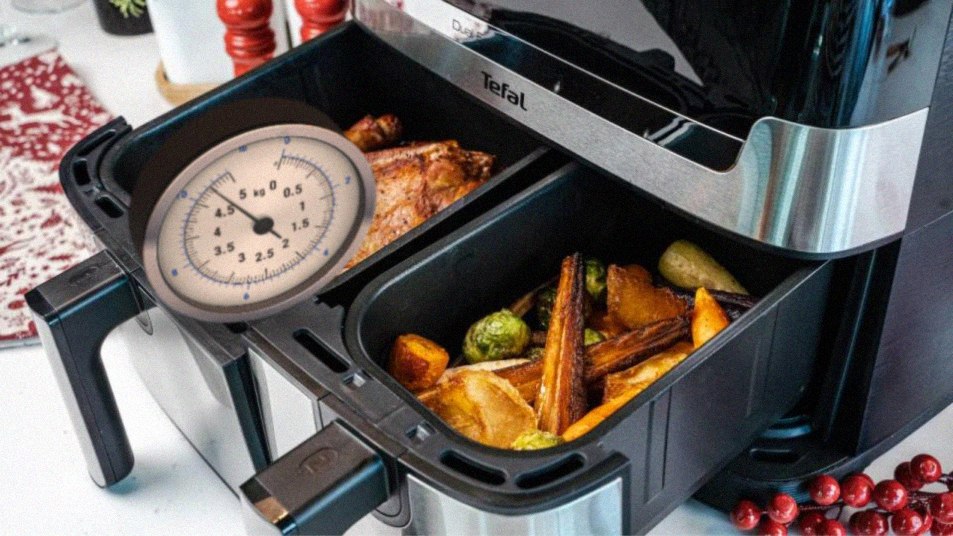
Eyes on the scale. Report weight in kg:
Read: 4.75 kg
